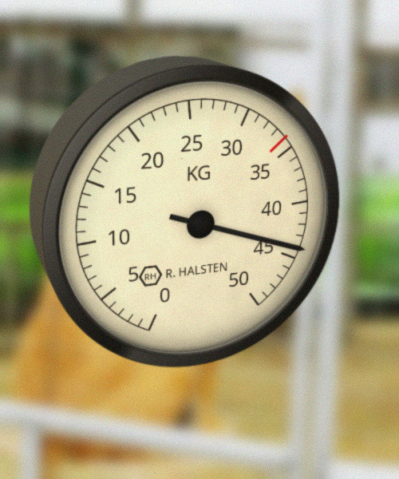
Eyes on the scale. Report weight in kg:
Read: 44 kg
